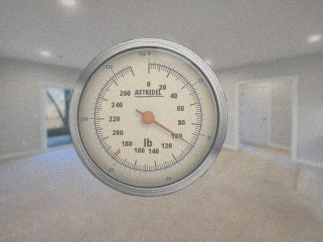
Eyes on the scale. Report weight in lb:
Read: 100 lb
